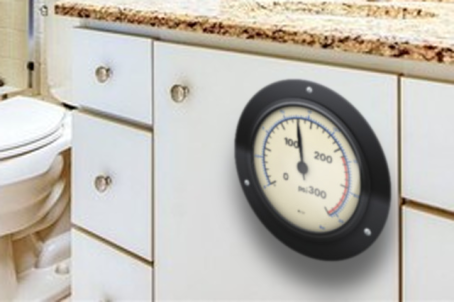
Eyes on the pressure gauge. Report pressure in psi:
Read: 130 psi
